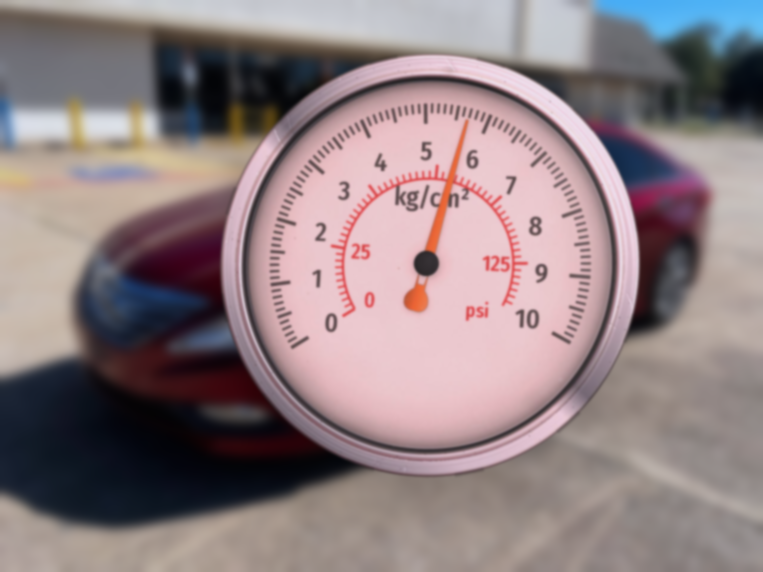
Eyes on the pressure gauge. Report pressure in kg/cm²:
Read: 5.7 kg/cm²
